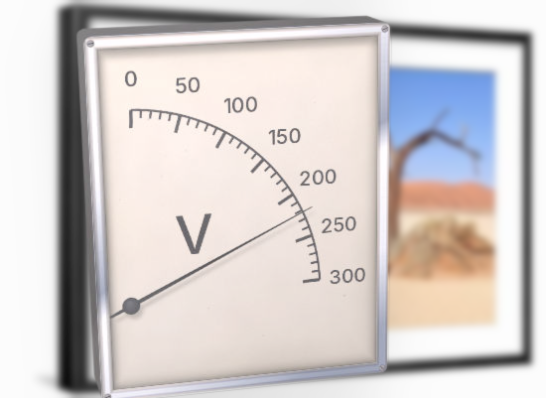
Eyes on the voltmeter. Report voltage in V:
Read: 220 V
